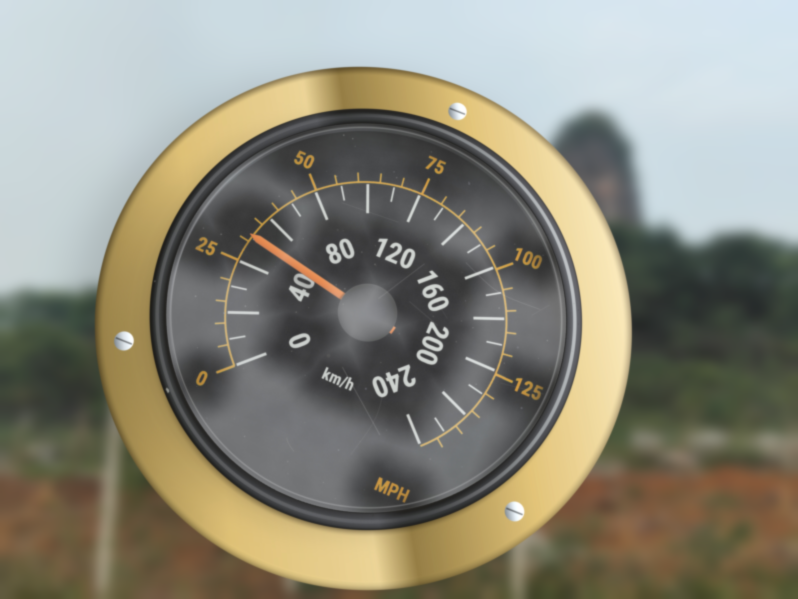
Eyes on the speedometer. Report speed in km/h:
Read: 50 km/h
